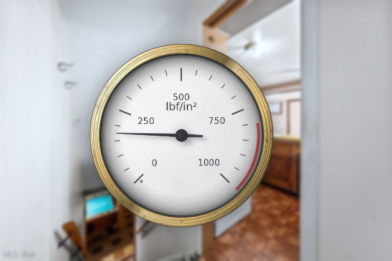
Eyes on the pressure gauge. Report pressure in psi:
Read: 175 psi
